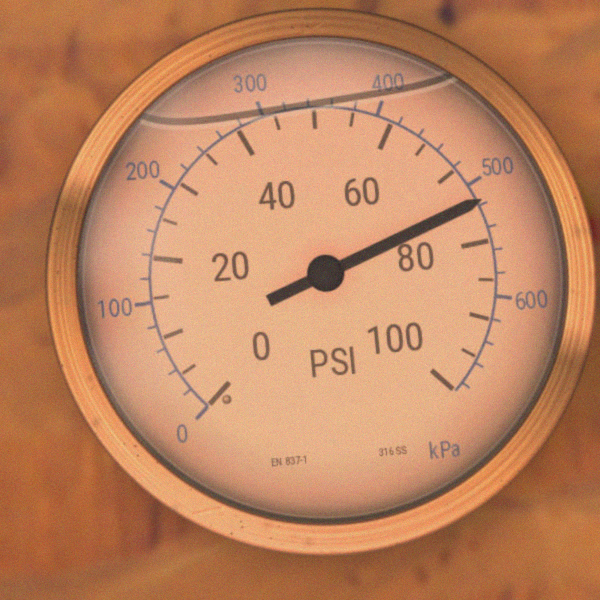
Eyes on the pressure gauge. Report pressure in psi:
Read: 75 psi
